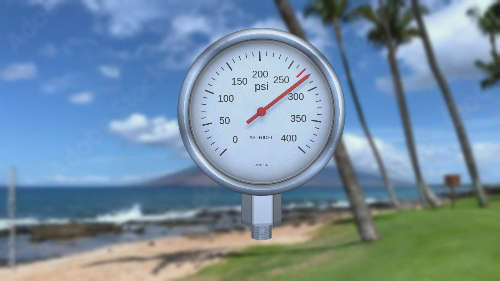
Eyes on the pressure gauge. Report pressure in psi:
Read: 280 psi
